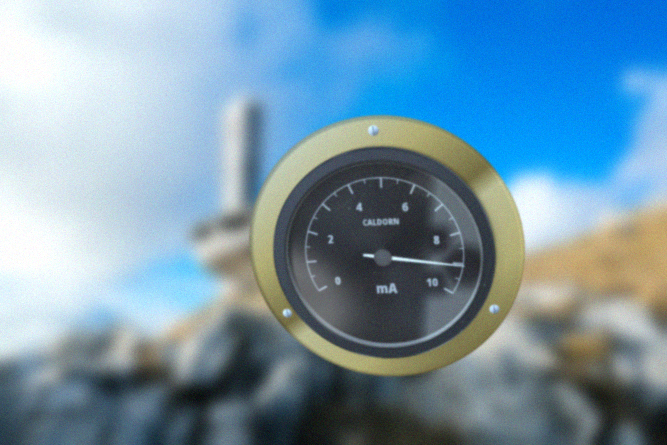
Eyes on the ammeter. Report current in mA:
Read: 9 mA
